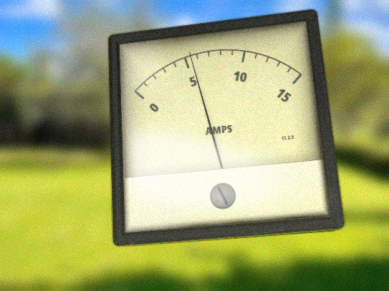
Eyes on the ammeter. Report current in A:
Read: 5.5 A
